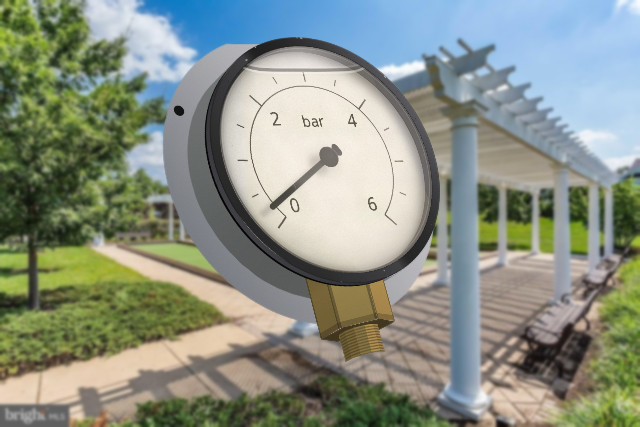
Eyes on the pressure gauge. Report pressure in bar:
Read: 0.25 bar
